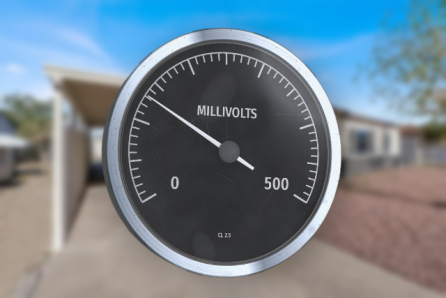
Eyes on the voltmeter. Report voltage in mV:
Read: 130 mV
